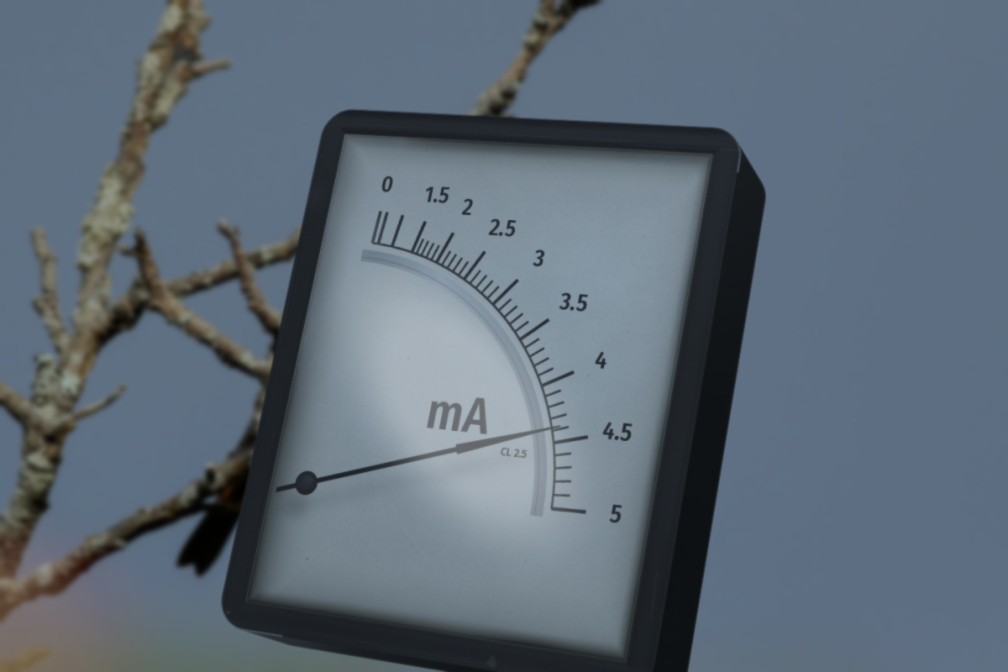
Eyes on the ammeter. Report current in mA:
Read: 4.4 mA
